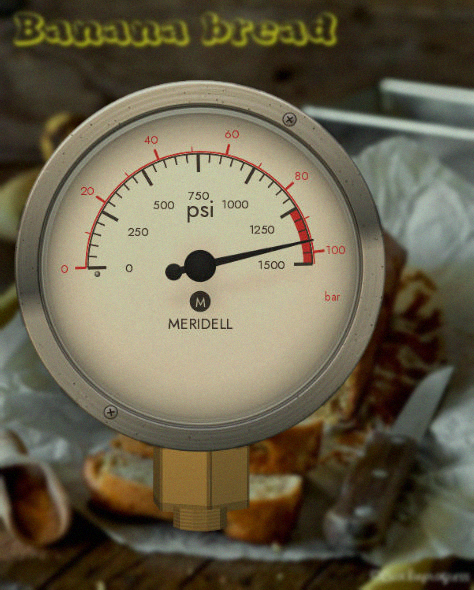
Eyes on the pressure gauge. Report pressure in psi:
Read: 1400 psi
